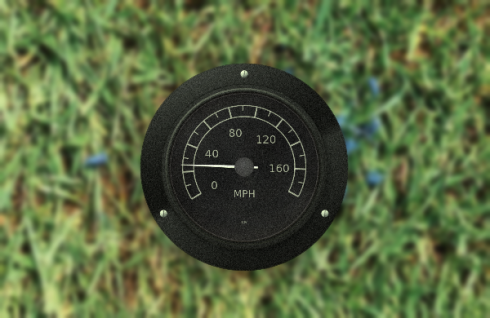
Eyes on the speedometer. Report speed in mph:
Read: 25 mph
